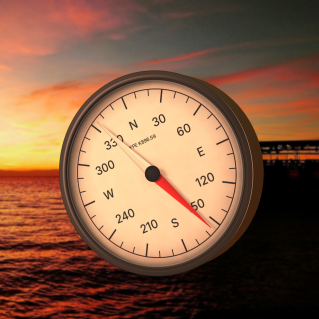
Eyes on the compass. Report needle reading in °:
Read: 155 °
